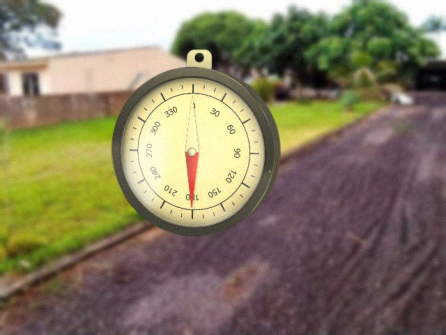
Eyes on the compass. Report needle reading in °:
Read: 180 °
